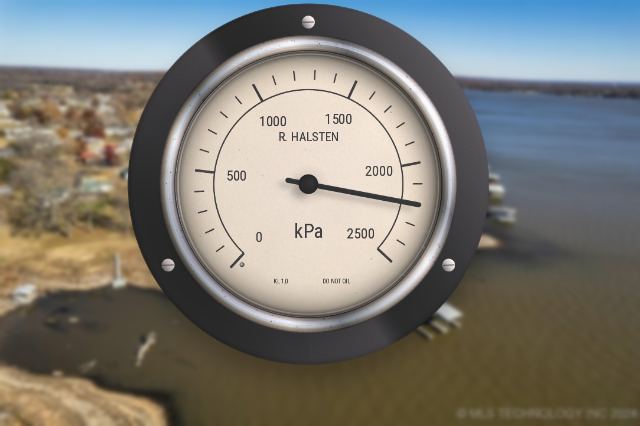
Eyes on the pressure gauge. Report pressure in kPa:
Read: 2200 kPa
